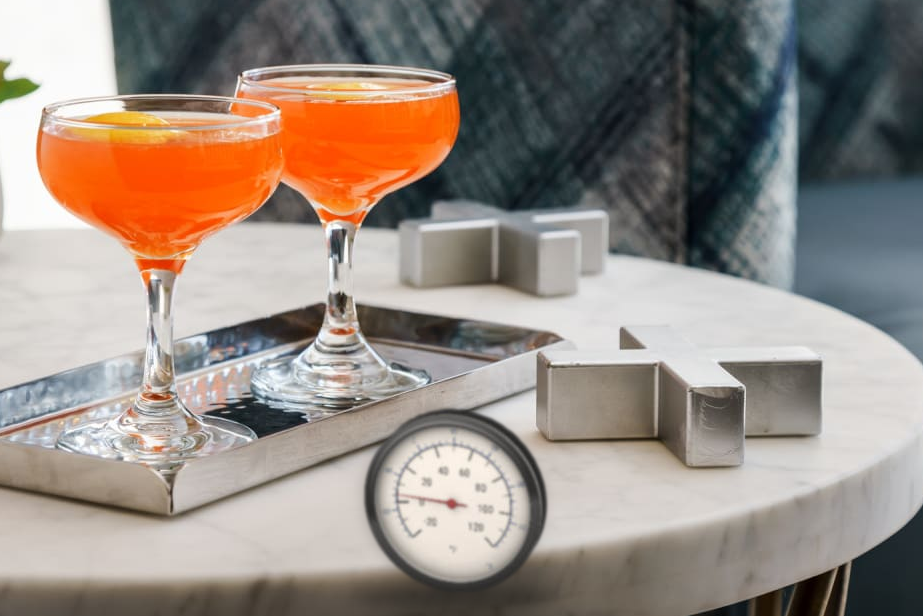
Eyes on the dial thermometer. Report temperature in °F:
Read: 5 °F
